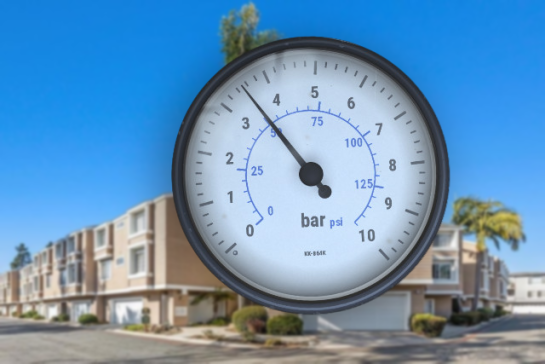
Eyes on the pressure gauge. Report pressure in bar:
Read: 3.5 bar
